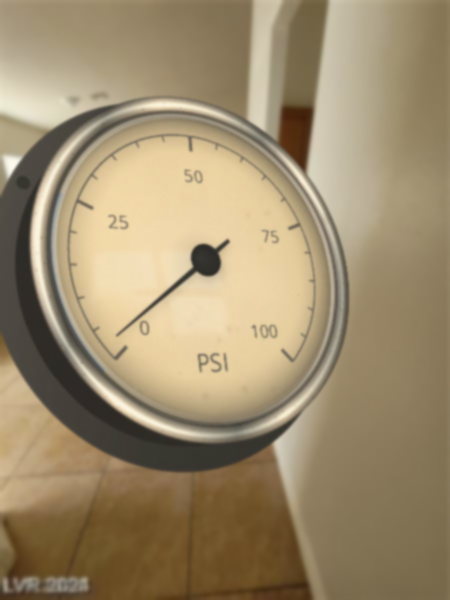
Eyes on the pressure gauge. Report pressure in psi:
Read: 2.5 psi
